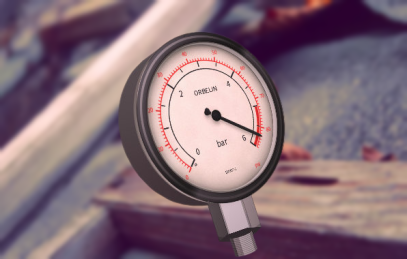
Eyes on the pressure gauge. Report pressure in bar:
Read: 5.75 bar
